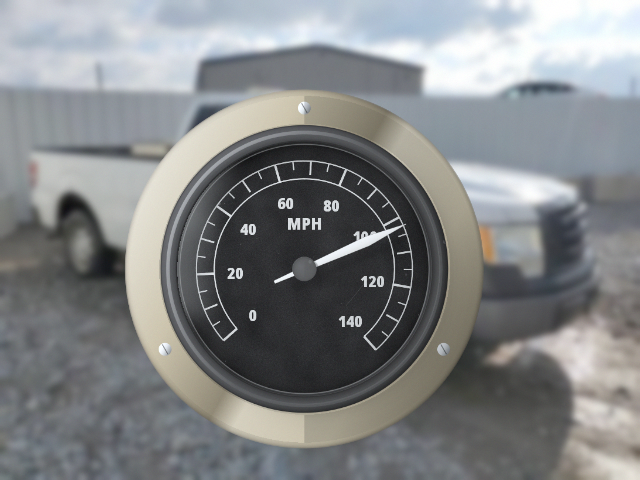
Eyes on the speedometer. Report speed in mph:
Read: 102.5 mph
